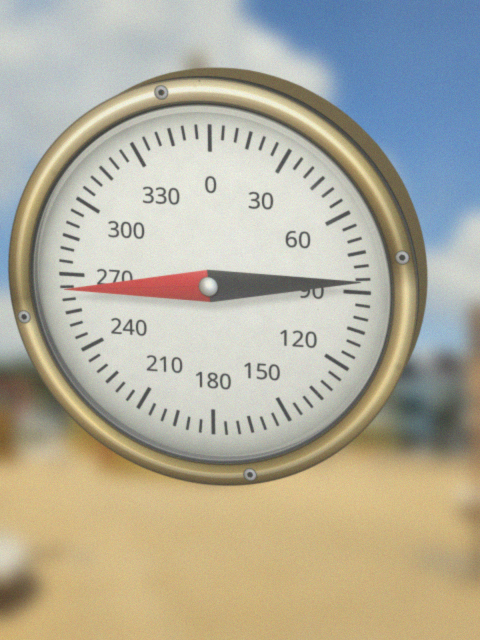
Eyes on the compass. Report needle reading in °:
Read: 265 °
